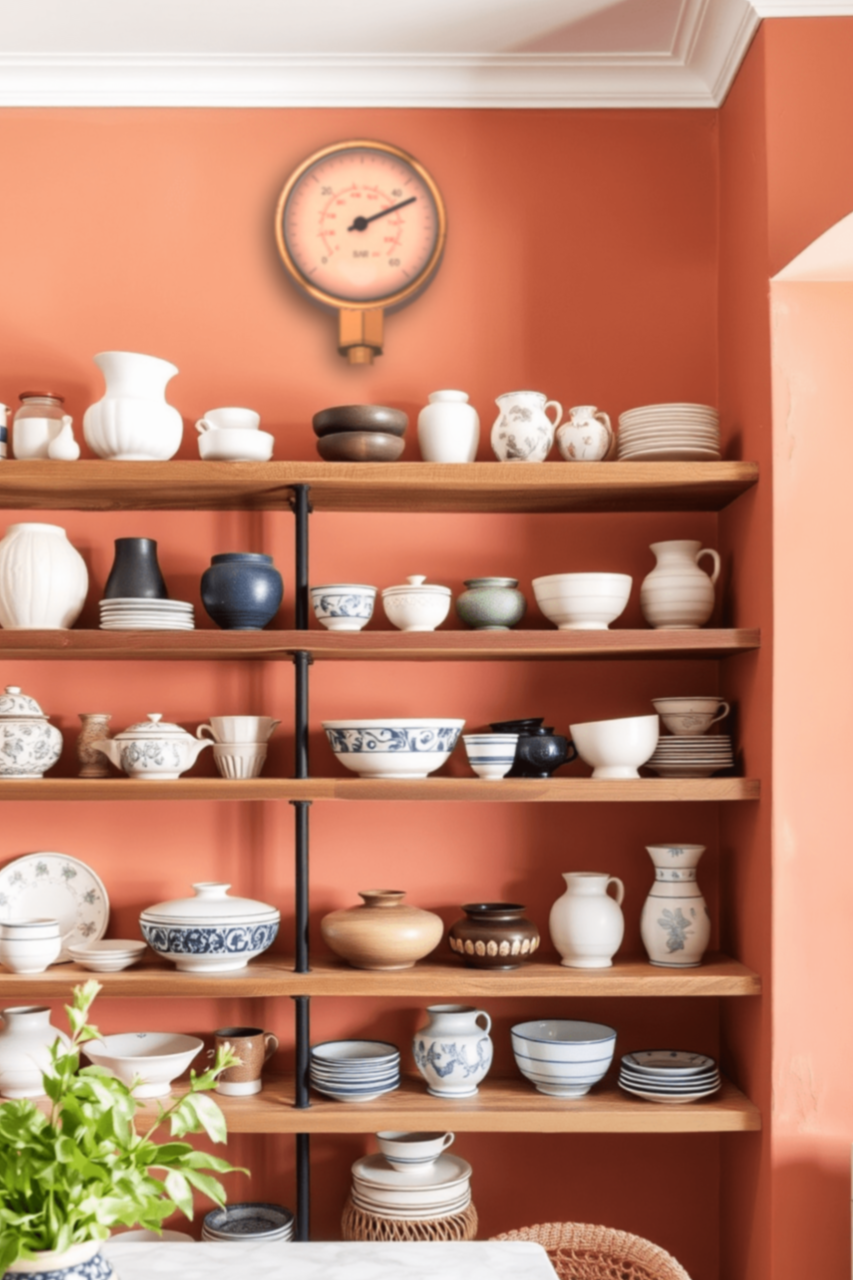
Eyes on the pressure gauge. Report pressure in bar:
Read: 44 bar
